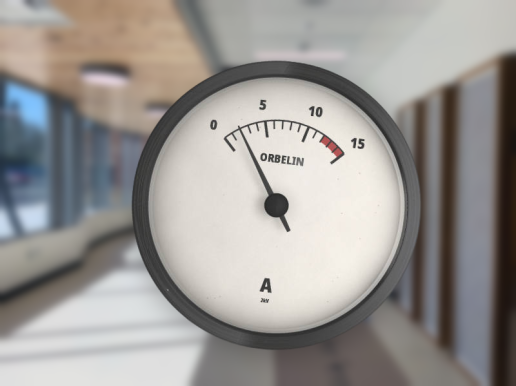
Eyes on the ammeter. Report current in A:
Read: 2 A
